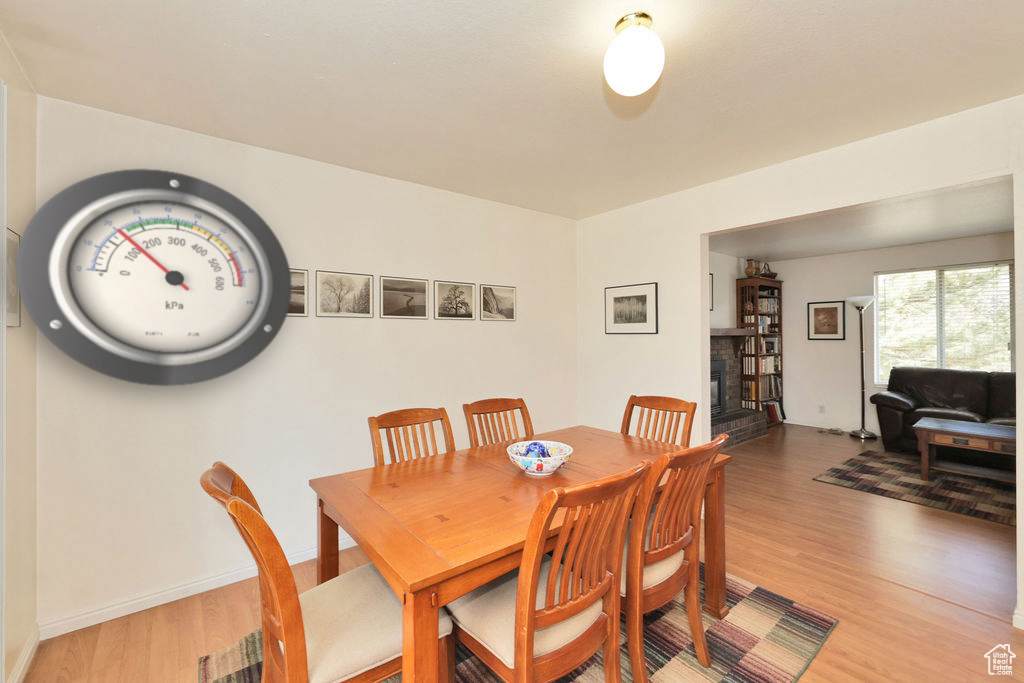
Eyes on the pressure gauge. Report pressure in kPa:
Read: 140 kPa
